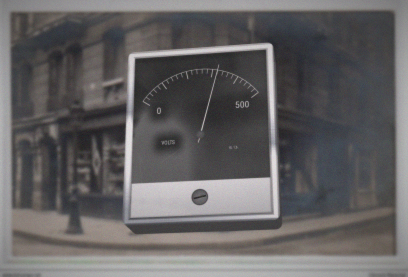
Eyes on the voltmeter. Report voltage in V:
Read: 320 V
